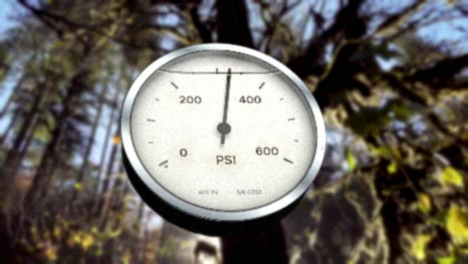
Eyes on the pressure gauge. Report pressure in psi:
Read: 325 psi
